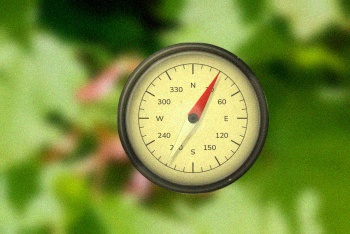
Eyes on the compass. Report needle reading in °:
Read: 30 °
